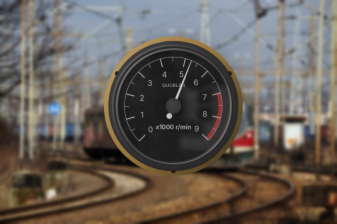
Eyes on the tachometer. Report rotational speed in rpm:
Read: 5250 rpm
